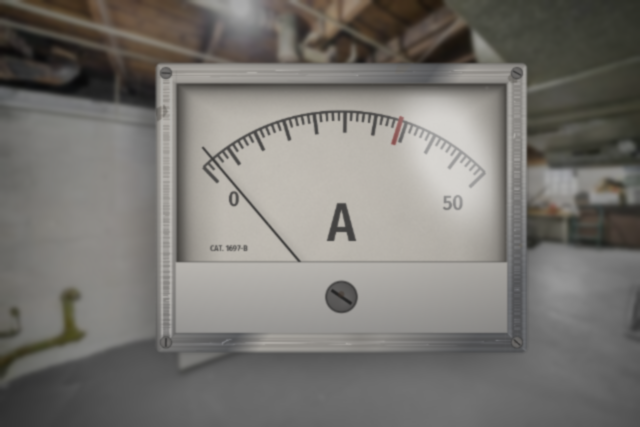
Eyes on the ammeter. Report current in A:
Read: 2 A
